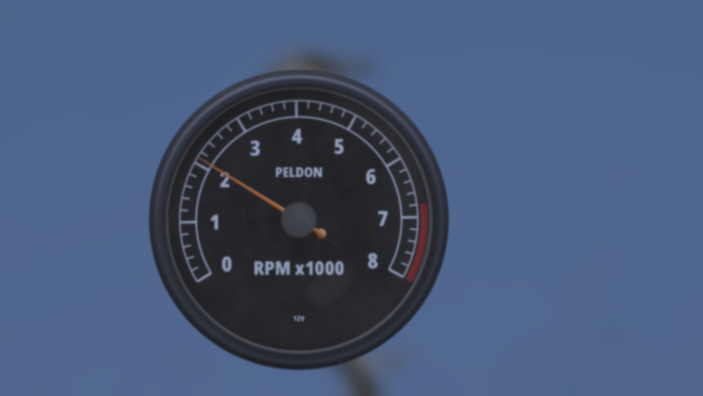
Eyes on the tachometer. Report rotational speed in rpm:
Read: 2100 rpm
